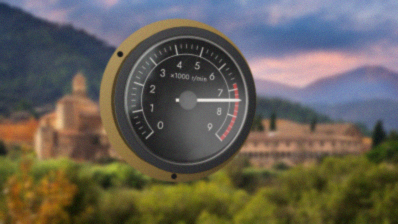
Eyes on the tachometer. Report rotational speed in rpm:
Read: 7400 rpm
